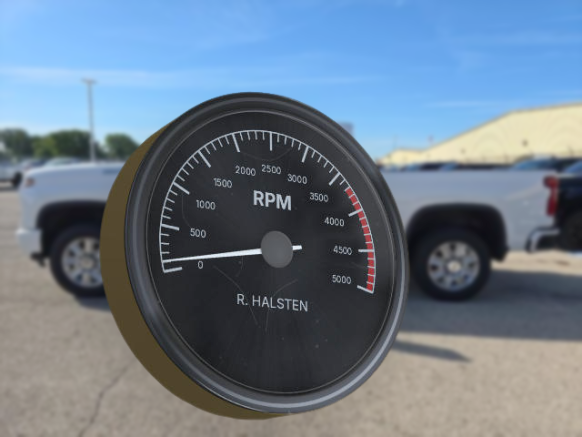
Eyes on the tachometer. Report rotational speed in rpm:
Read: 100 rpm
